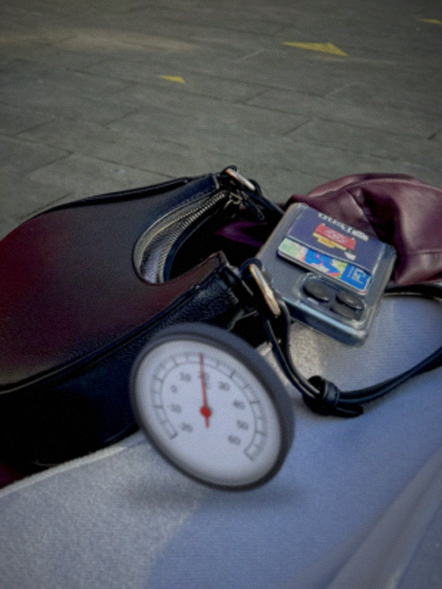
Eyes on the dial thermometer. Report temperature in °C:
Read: 20 °C
